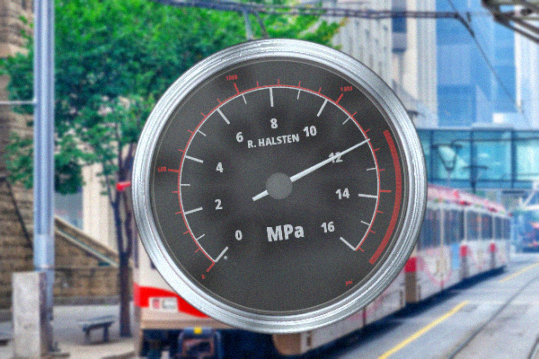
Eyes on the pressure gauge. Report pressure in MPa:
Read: 12 MPa
